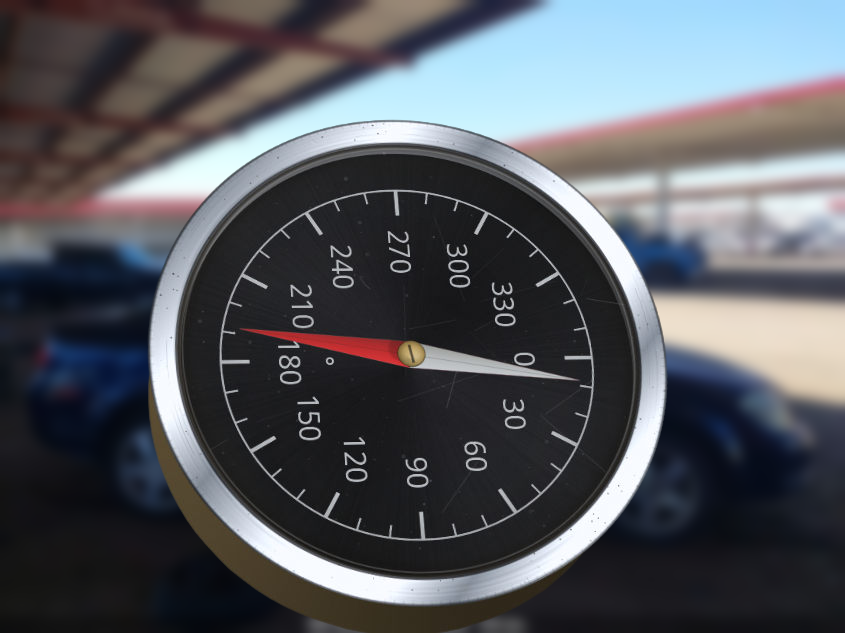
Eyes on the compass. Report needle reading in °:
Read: 190 °
